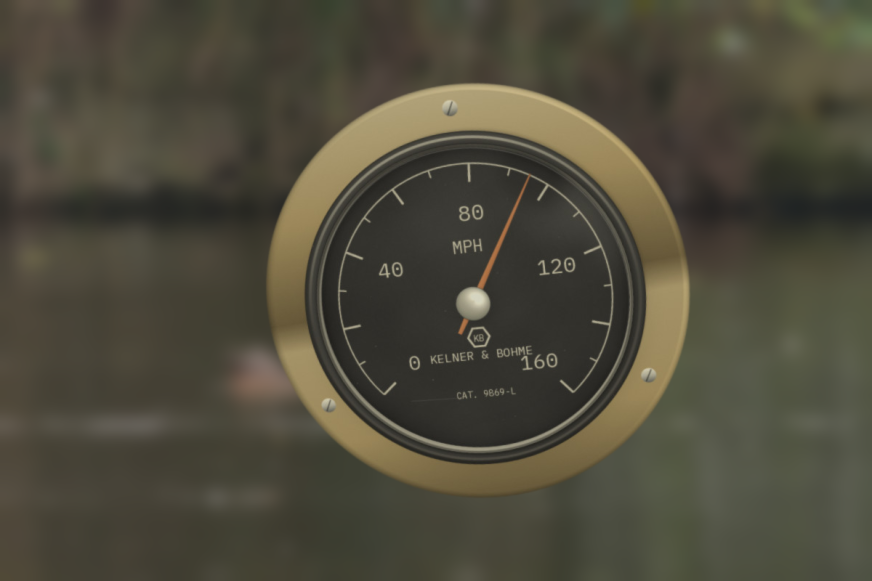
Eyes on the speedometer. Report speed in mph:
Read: 95 mph
